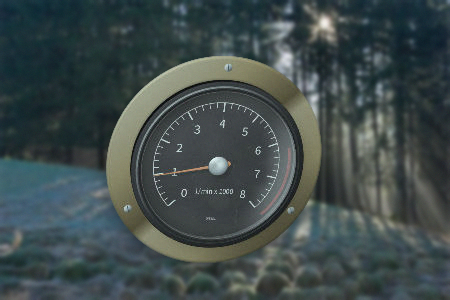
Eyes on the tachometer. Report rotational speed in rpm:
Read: 1000 rpm
